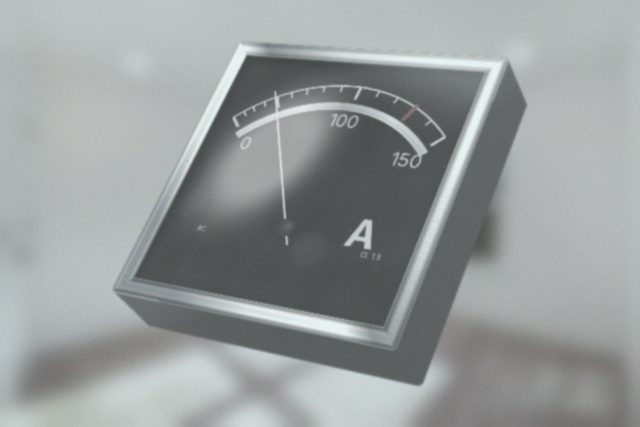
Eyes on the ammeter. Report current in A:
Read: 50 A
